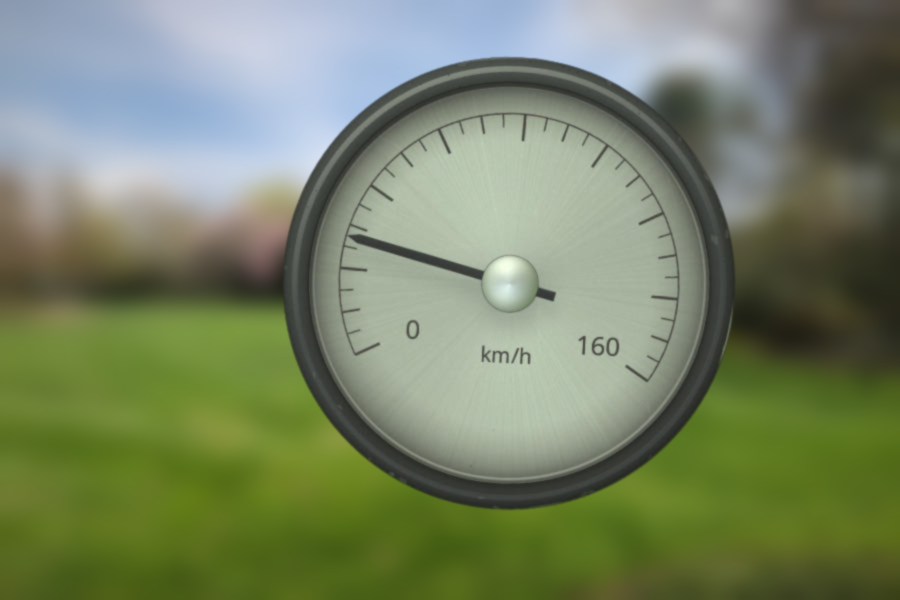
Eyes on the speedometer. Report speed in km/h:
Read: 27.5 km/h
